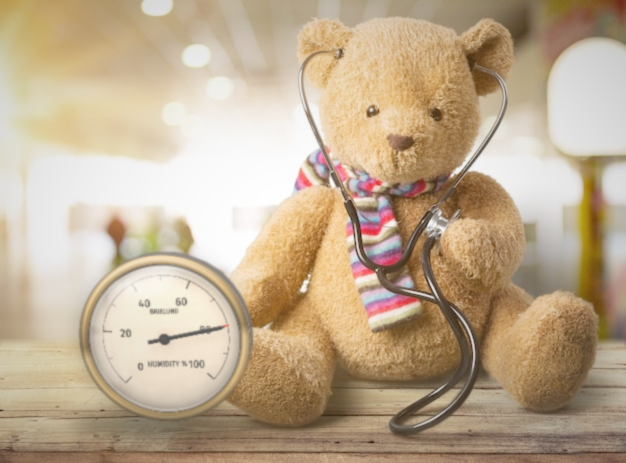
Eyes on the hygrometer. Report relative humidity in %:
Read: 80 %
